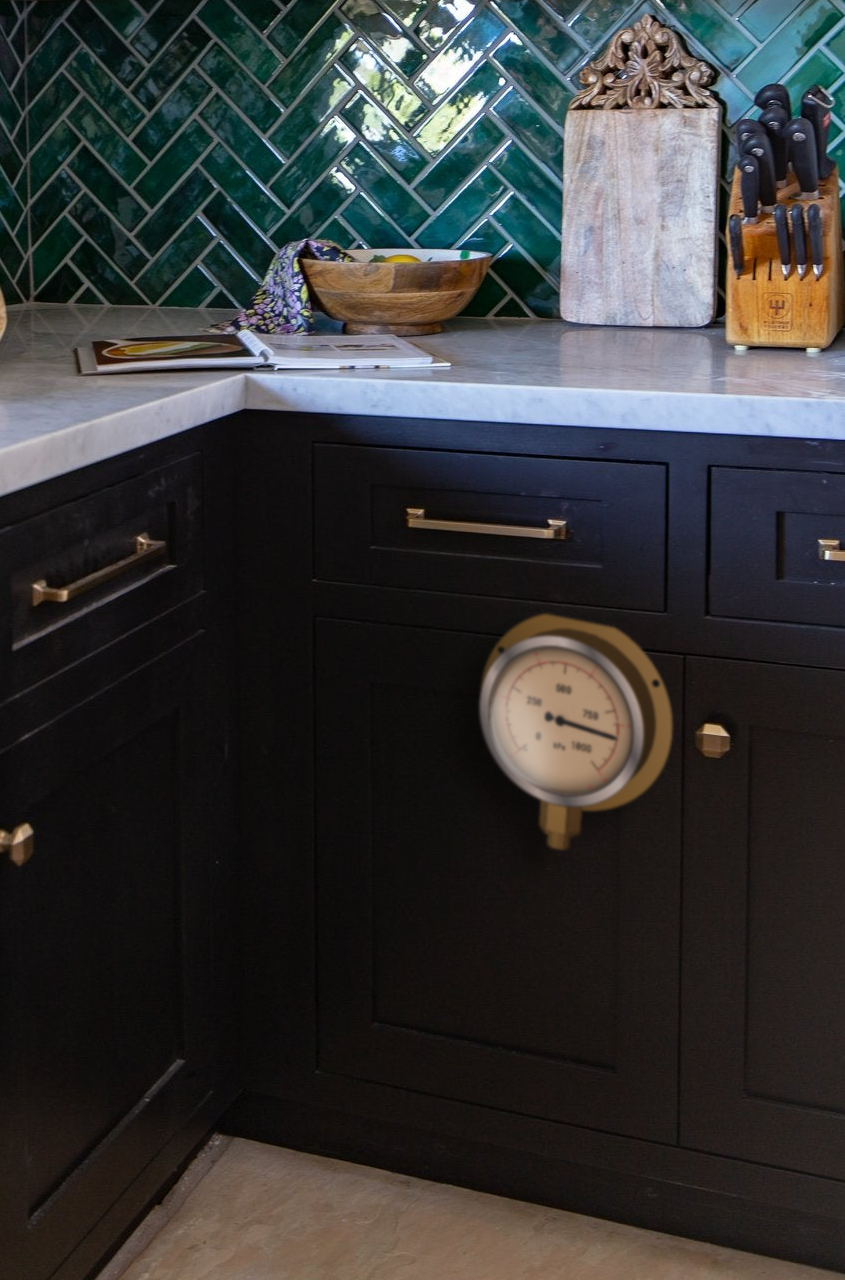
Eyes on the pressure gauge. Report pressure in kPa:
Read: 850 kPa
